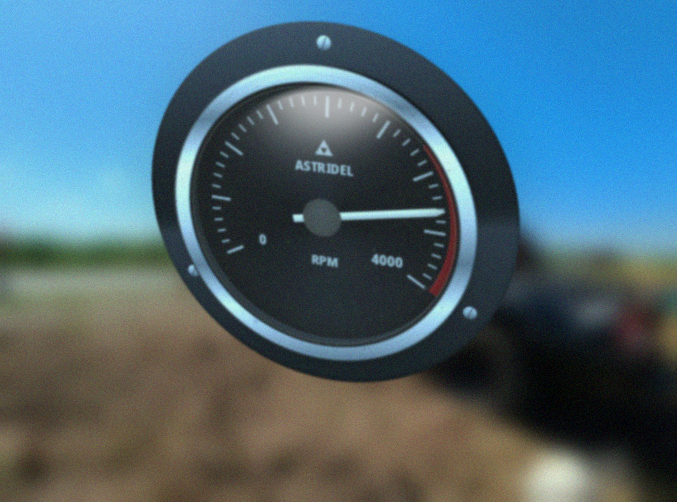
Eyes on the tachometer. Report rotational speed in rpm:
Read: 3300 rpm
